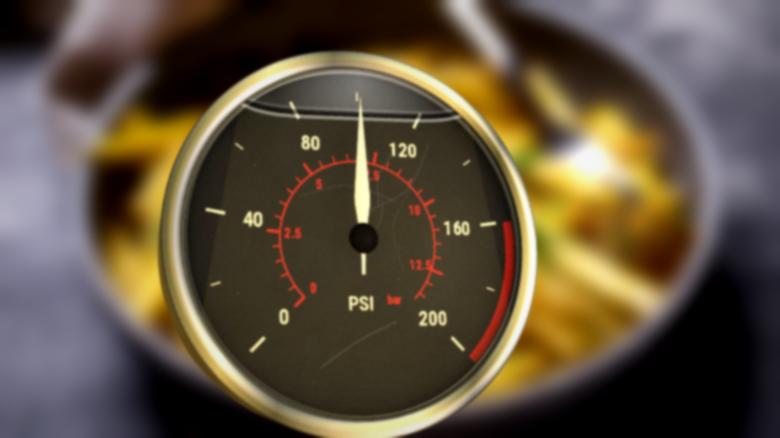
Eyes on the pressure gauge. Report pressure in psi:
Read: 100 psi
